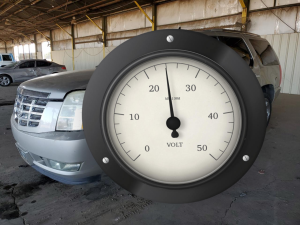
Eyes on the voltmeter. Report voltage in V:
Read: 24 V
